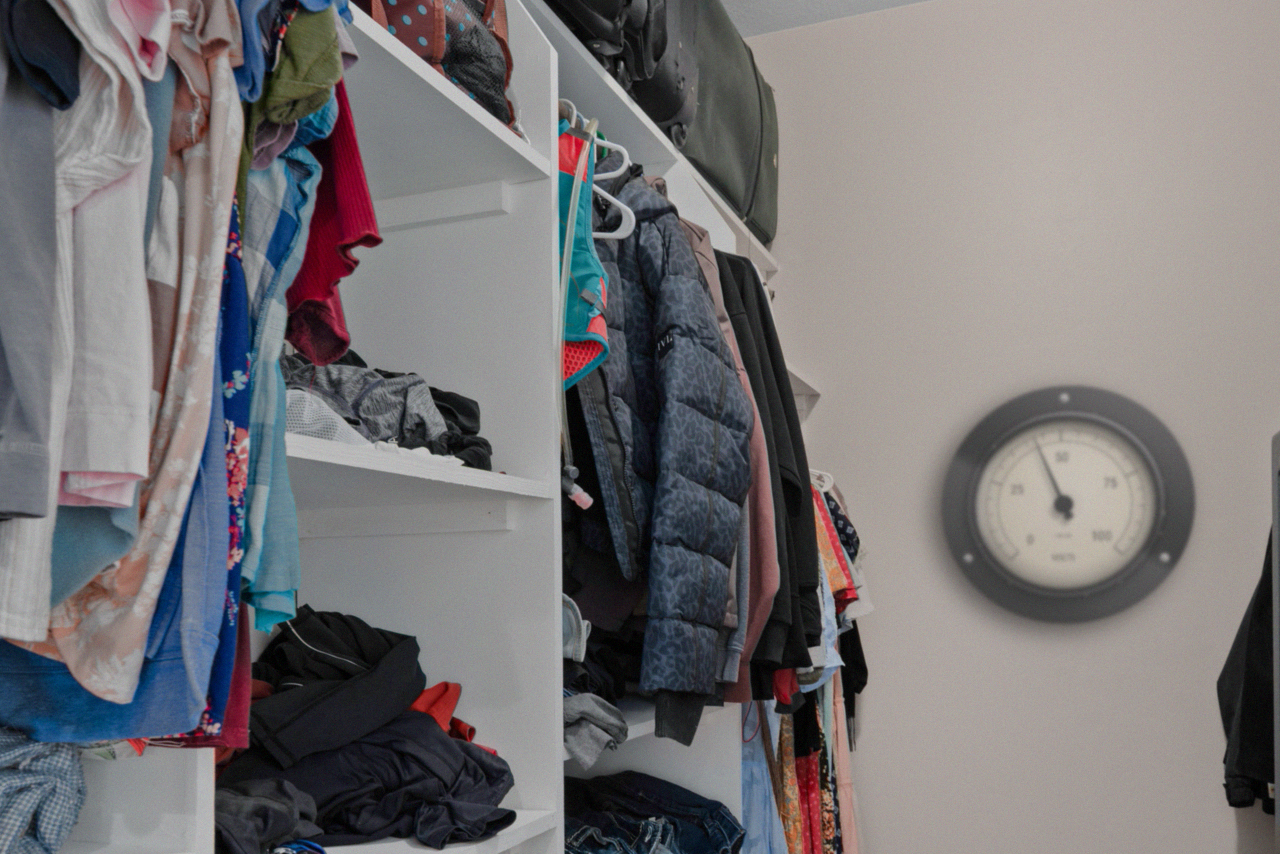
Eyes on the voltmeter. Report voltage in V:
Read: 42.5 V
